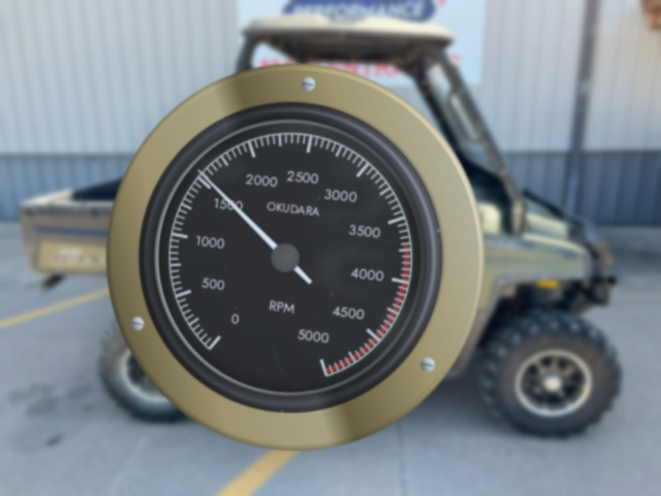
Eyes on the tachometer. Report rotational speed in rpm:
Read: 1550 rpm
